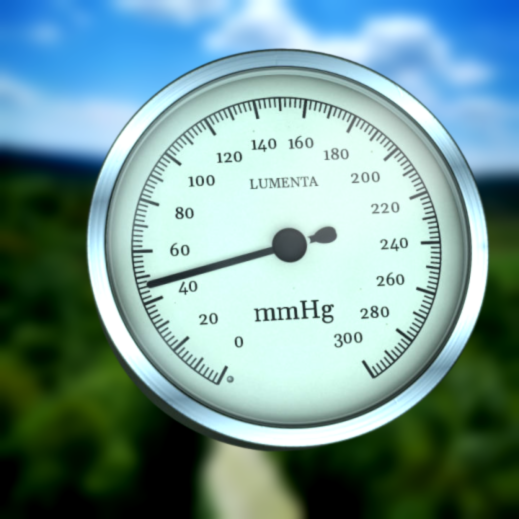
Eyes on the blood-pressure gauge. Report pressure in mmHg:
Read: 46 mmHg
